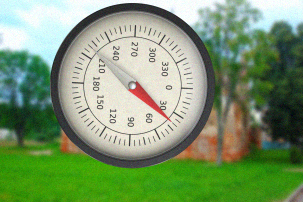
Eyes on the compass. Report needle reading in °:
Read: 40 °
